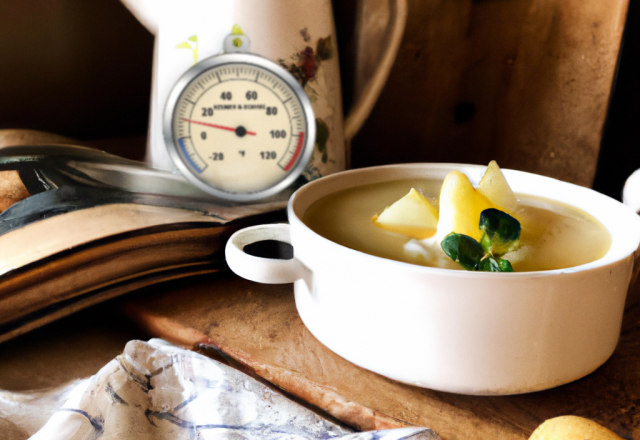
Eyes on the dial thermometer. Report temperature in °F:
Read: 10 °F
